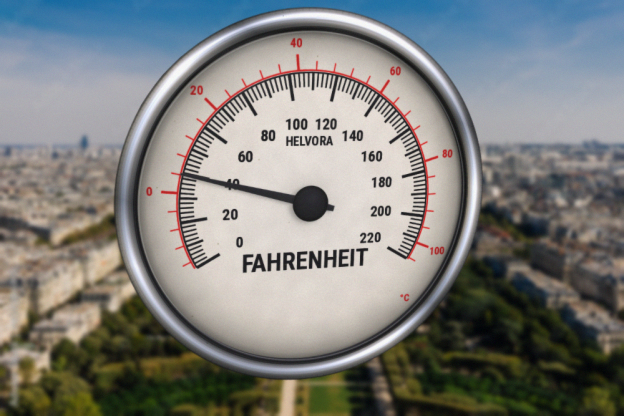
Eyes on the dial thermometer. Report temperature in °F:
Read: 40 °F
